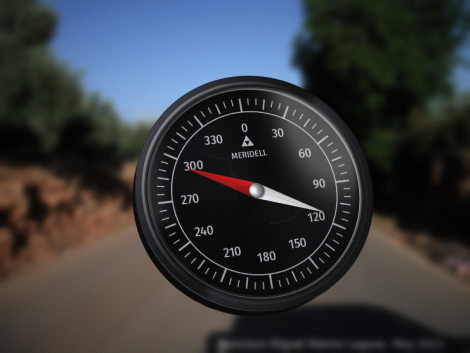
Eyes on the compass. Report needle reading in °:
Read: 295 °
